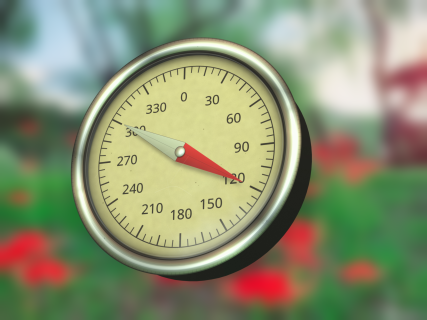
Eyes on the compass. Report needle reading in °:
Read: 120 °
